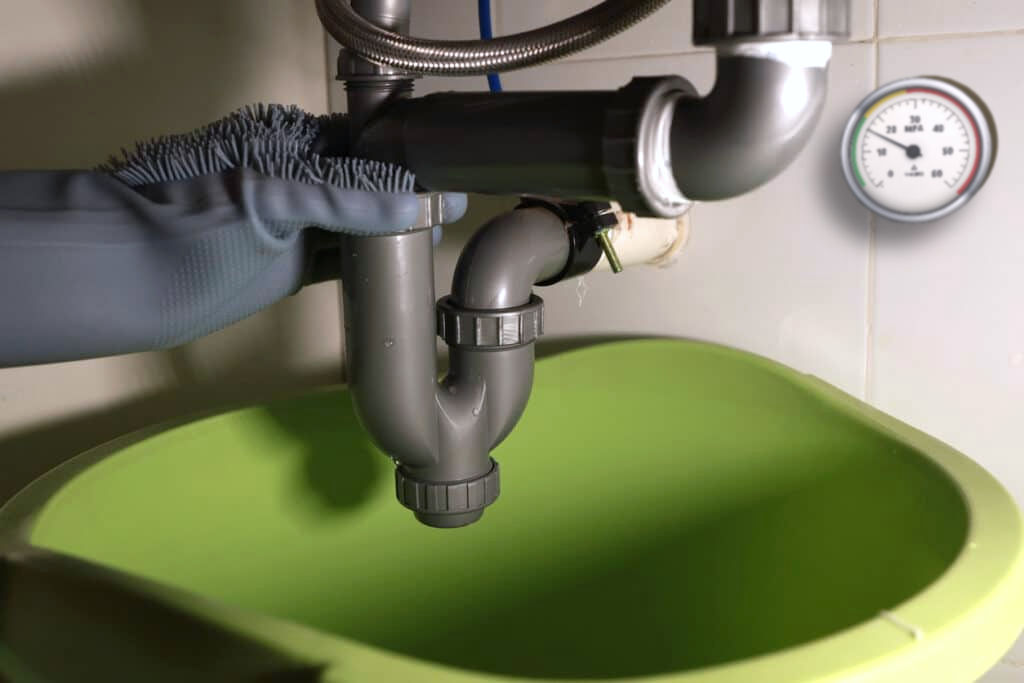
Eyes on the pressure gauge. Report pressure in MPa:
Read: 16 MPa
